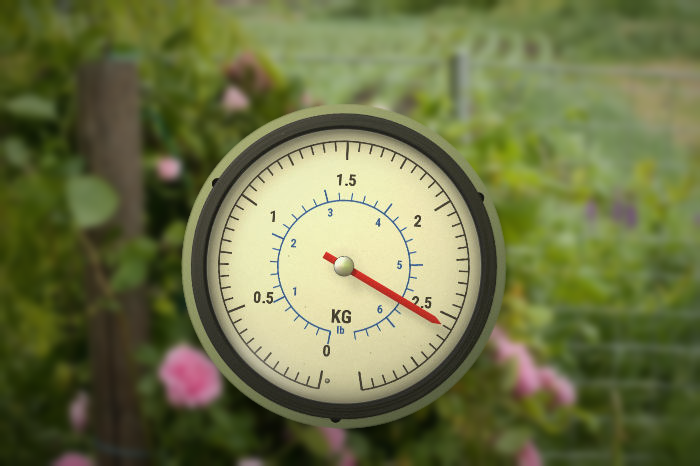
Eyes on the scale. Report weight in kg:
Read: 2.55 kg
